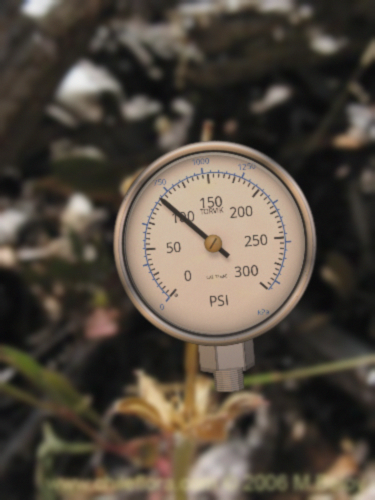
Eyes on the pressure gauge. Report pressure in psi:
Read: 100 psi
